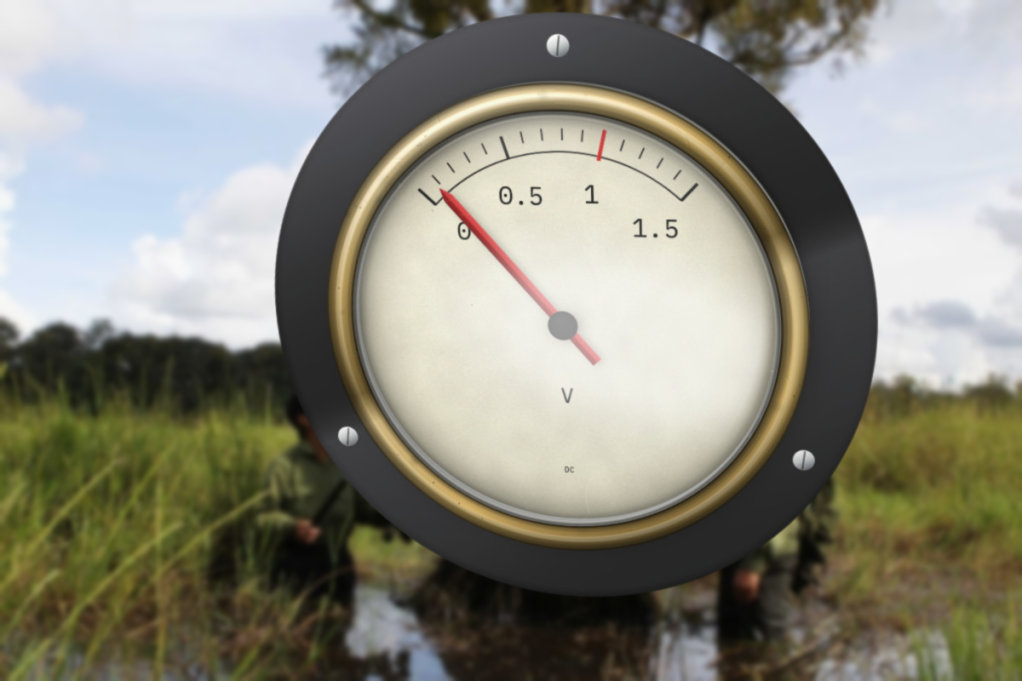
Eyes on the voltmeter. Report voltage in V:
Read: 0.1 V
